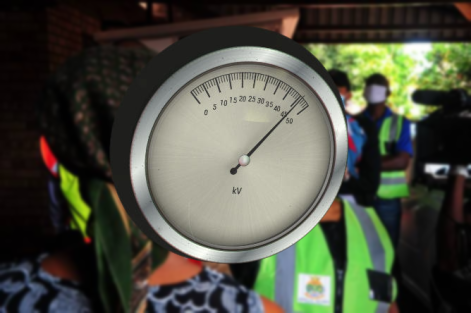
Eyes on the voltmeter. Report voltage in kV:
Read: 45 kV
